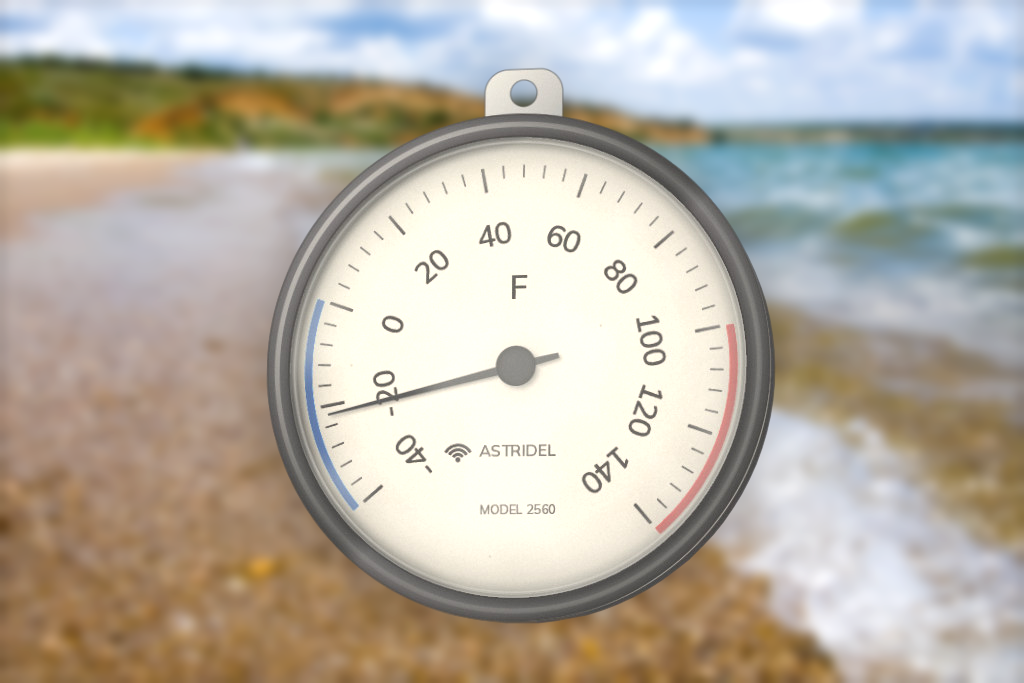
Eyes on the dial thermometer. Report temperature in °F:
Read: -22 °F
